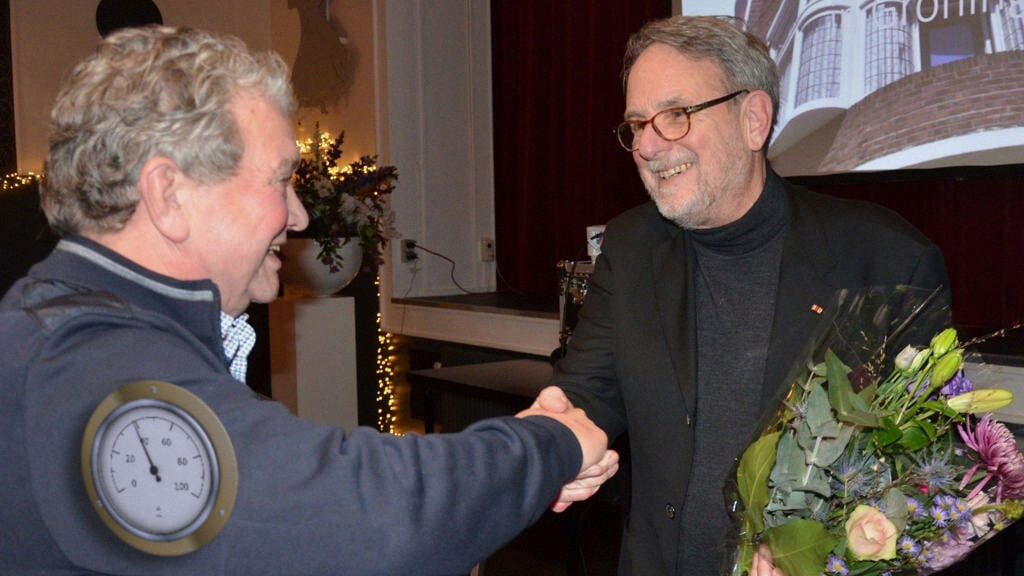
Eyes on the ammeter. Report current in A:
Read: 40 A
